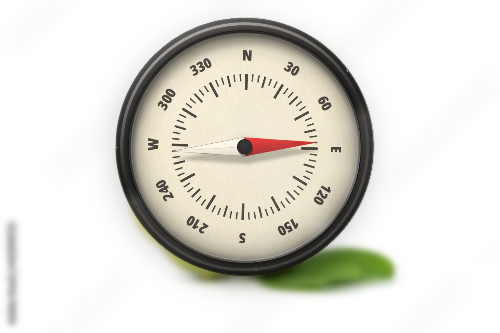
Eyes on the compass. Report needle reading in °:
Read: 85 °
